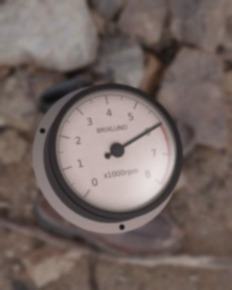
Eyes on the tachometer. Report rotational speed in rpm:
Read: 6000 rpm
